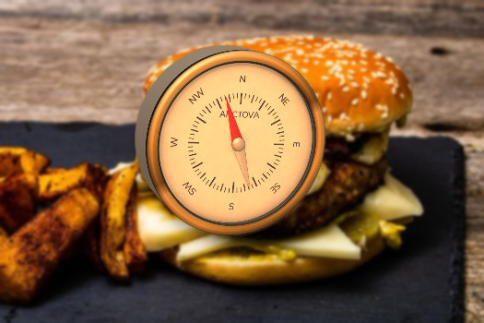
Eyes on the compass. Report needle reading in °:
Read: 340 °
